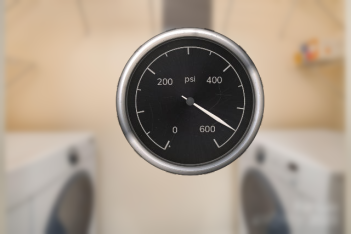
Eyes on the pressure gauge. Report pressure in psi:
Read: 550 psi
